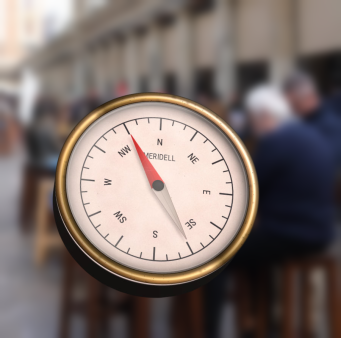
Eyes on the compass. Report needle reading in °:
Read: 330 °
